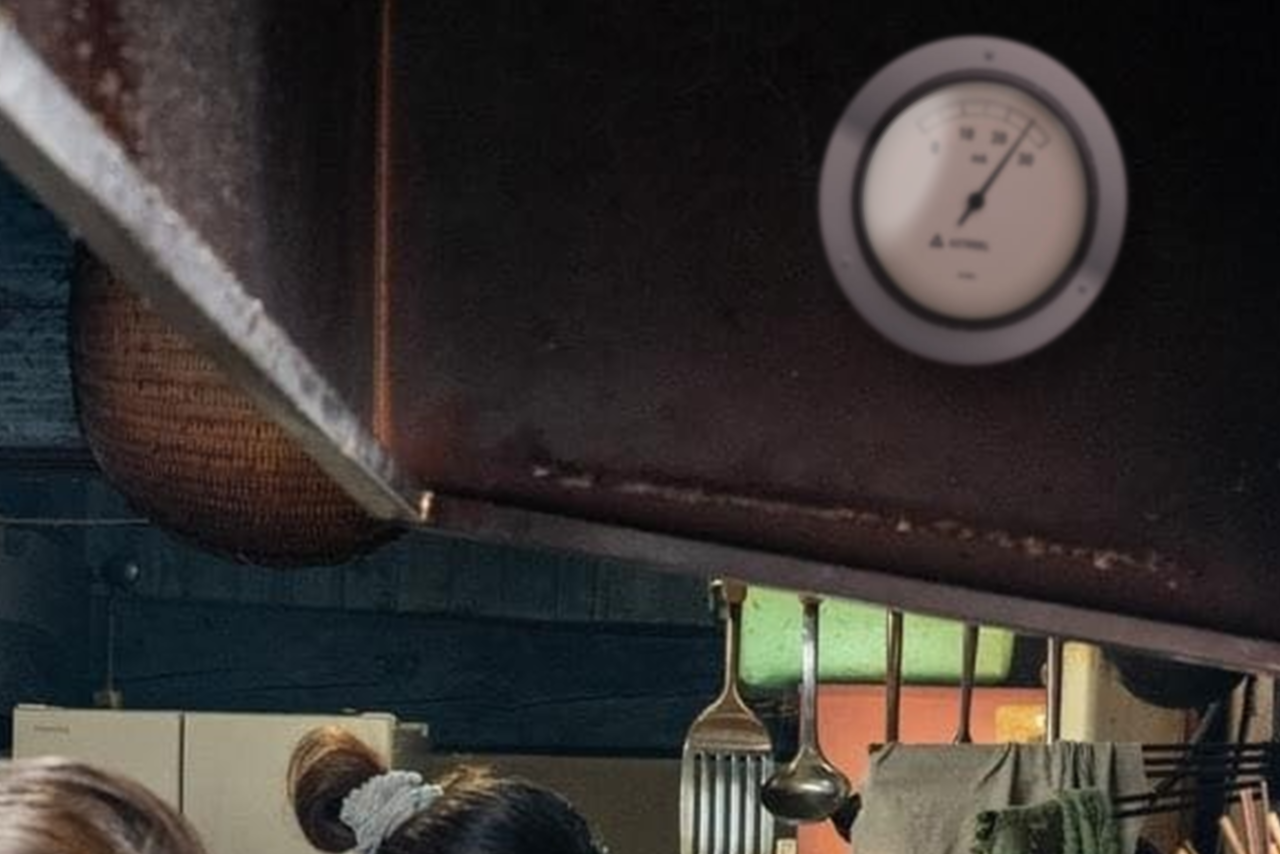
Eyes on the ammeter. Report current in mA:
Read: 25 mA
